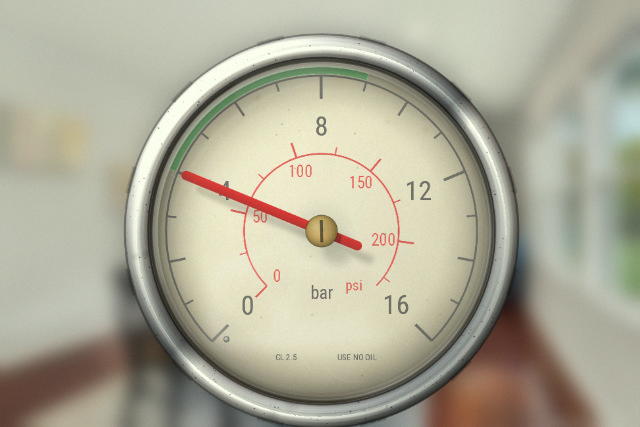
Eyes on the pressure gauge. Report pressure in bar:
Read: 4 bar
